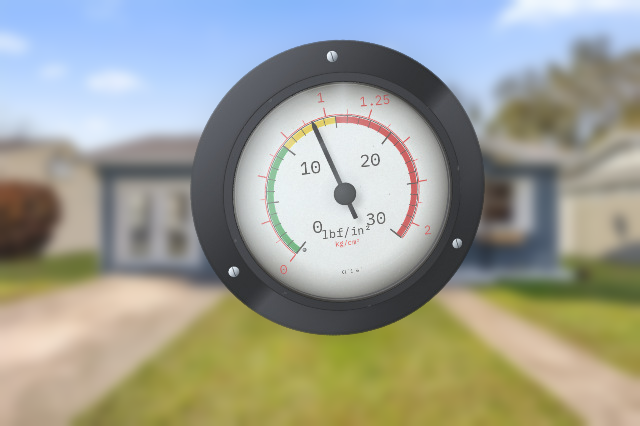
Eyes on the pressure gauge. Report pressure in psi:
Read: 13 psi
